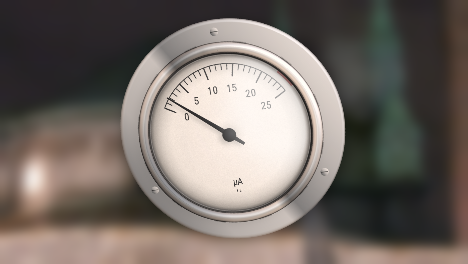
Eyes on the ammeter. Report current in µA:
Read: 2 µA
